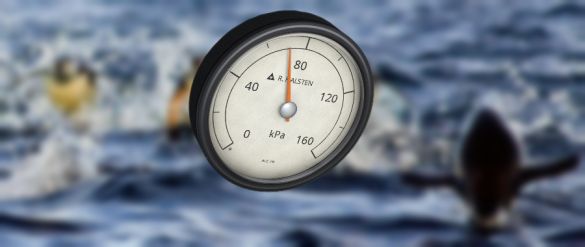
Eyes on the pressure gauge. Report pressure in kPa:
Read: 70 kPa
